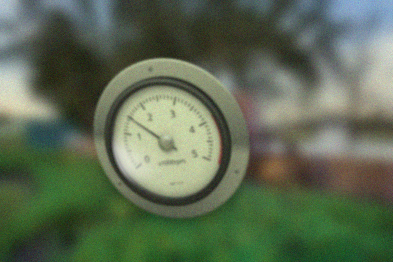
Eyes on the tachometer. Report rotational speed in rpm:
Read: 1500 rpm
